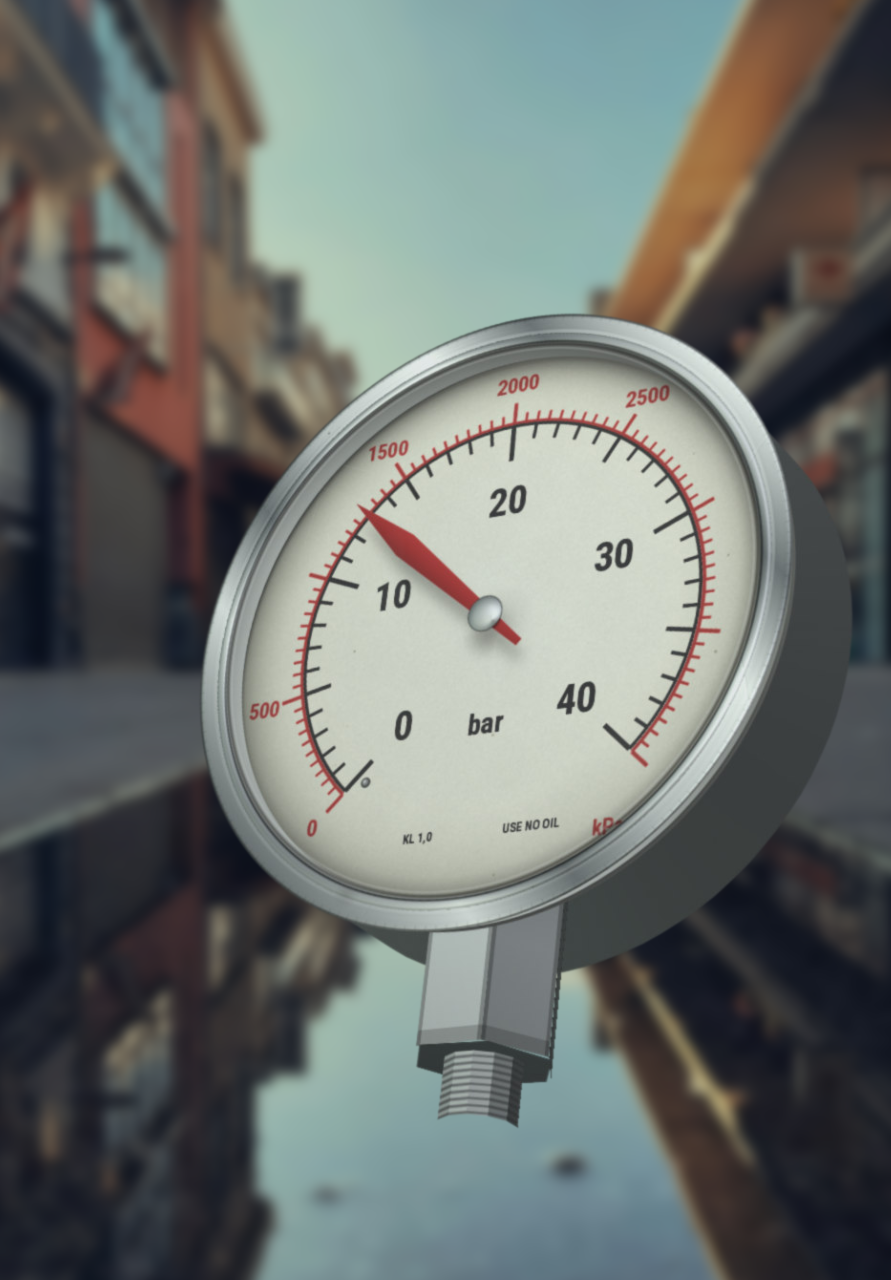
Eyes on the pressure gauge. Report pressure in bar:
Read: 13 bar
